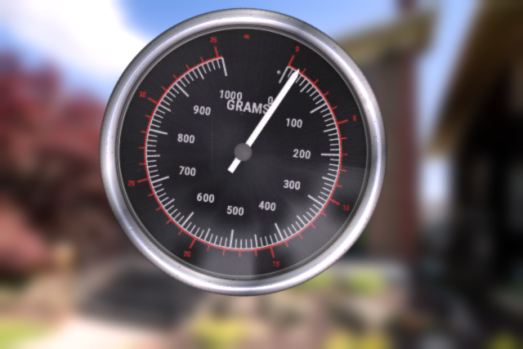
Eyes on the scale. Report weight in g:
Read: 20 g
